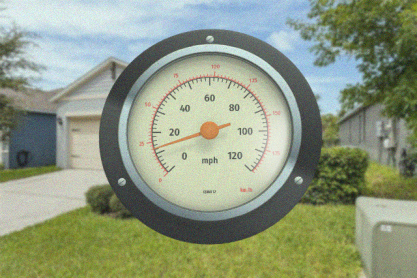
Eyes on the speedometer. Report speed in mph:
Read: 12 mph
